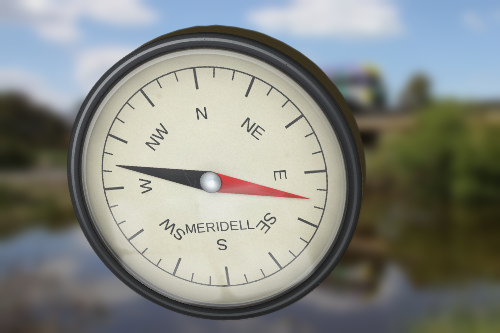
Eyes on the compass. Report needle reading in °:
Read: 105 °
